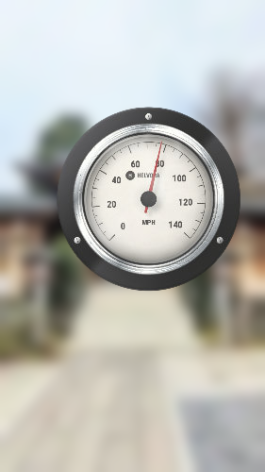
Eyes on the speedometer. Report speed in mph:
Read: 77.5 mph
